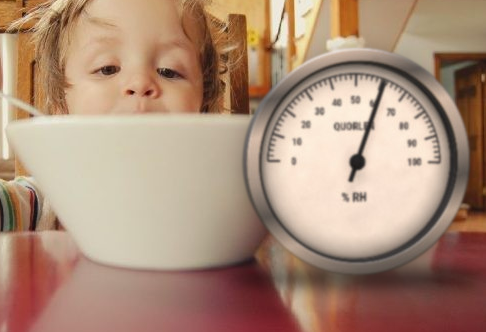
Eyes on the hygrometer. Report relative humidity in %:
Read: 60 %
